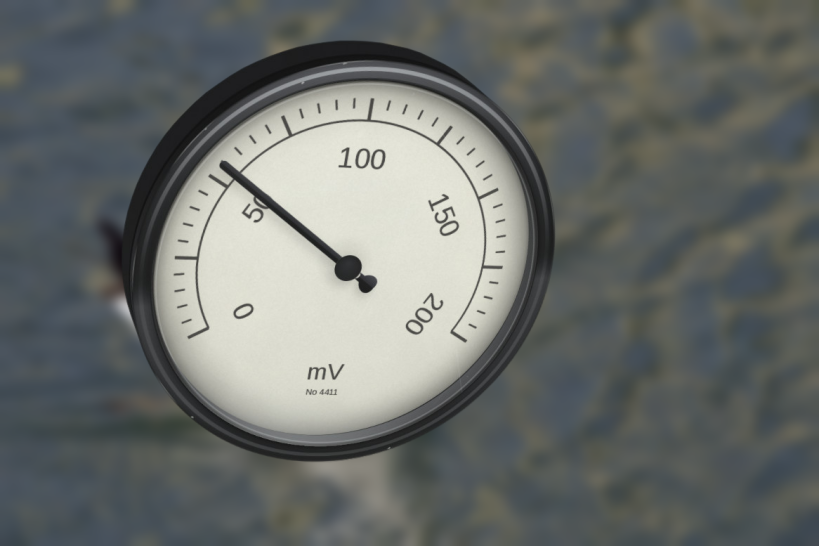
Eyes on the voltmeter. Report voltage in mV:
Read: 55 mV
